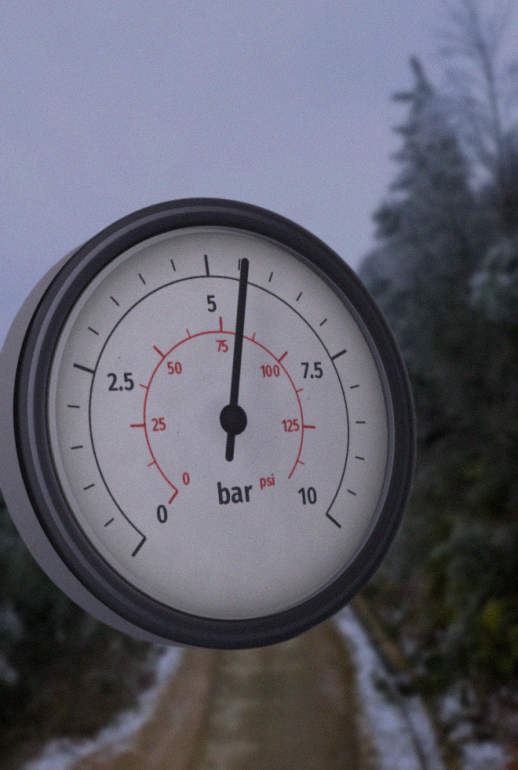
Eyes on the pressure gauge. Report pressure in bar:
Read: 5.5 bar
